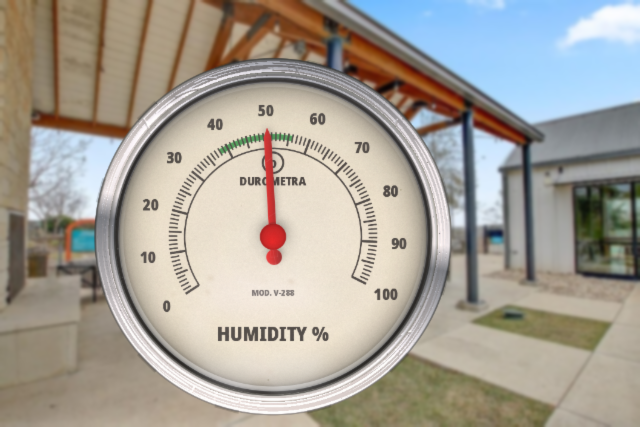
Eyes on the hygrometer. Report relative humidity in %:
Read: 50 %
